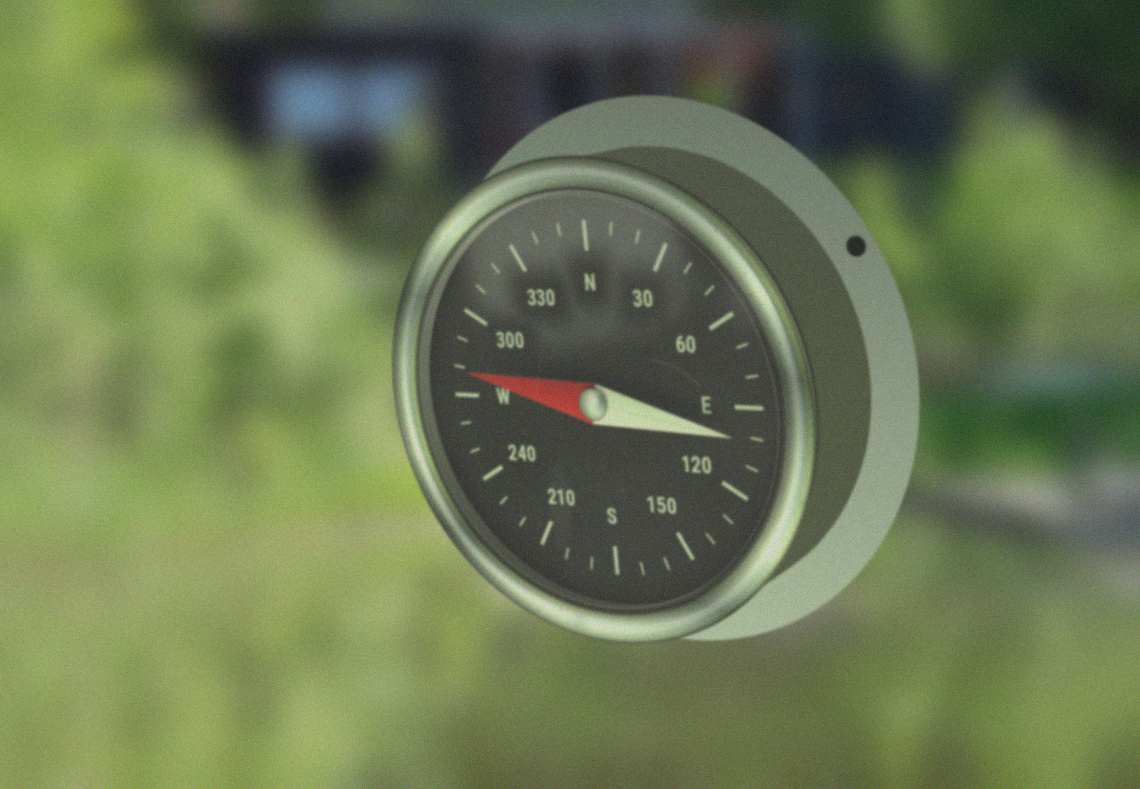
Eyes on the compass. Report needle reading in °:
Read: 280 °
